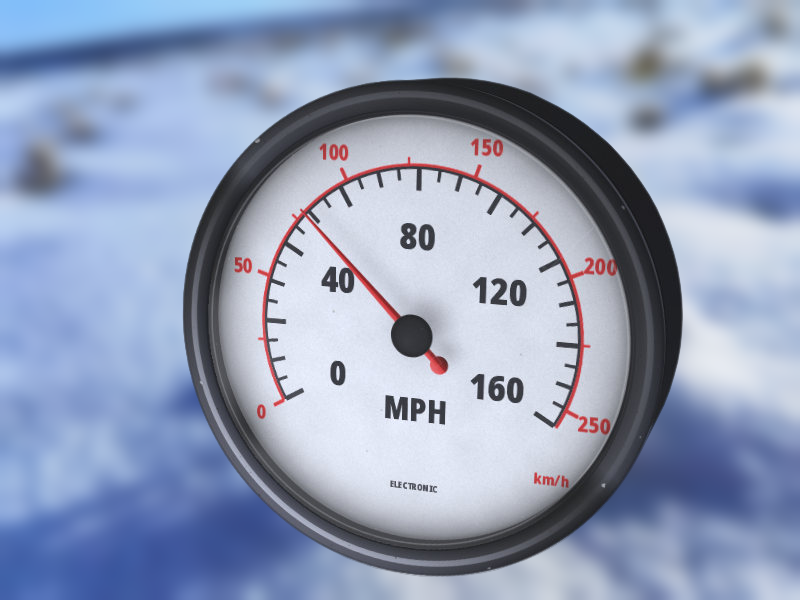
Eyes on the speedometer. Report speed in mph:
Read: 50 mph
